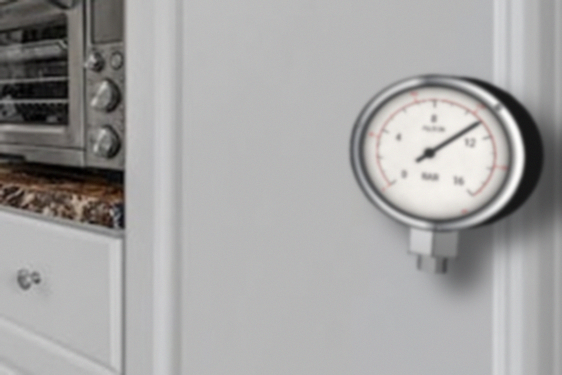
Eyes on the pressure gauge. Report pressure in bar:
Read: 11 bar
